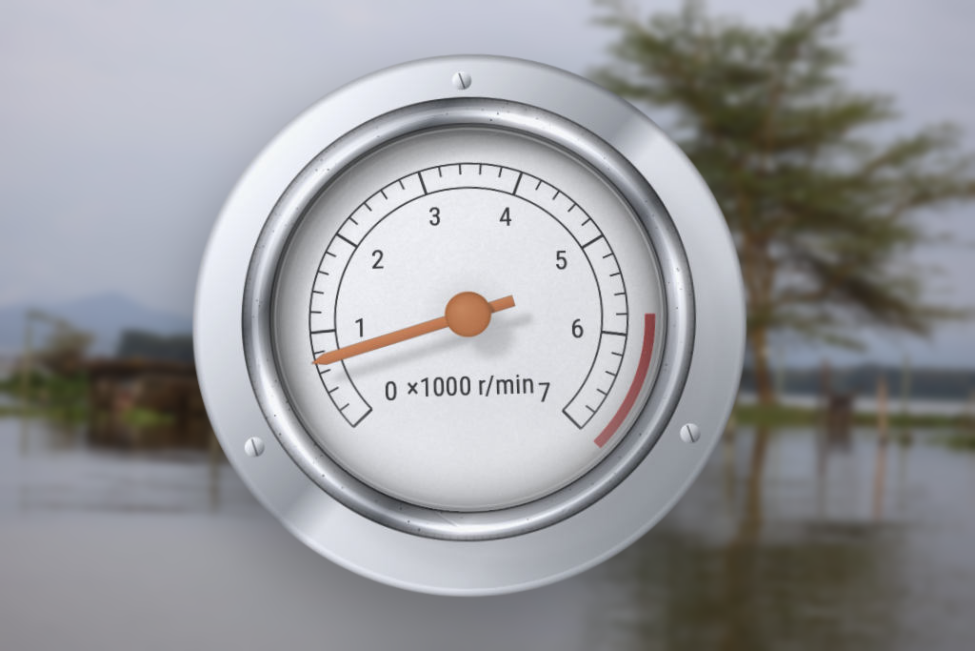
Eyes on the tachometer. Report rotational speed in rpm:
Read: 700 rpm
